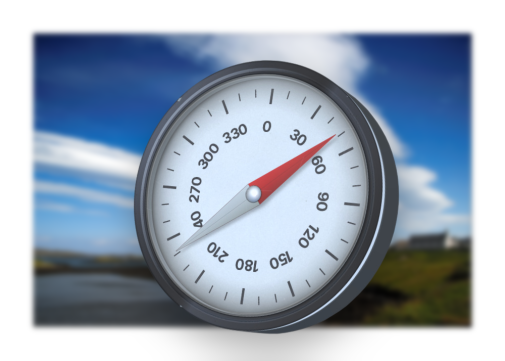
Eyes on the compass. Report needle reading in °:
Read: 50 °
